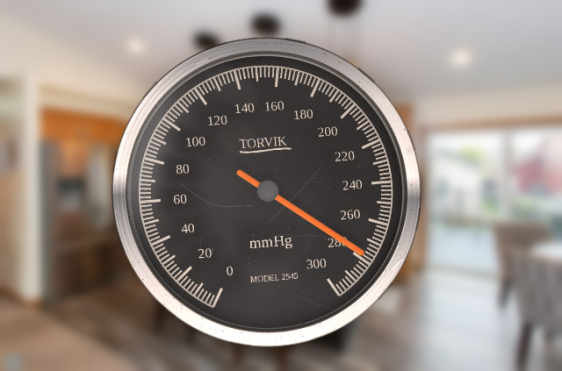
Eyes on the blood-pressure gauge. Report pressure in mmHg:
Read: 278 mmHg
